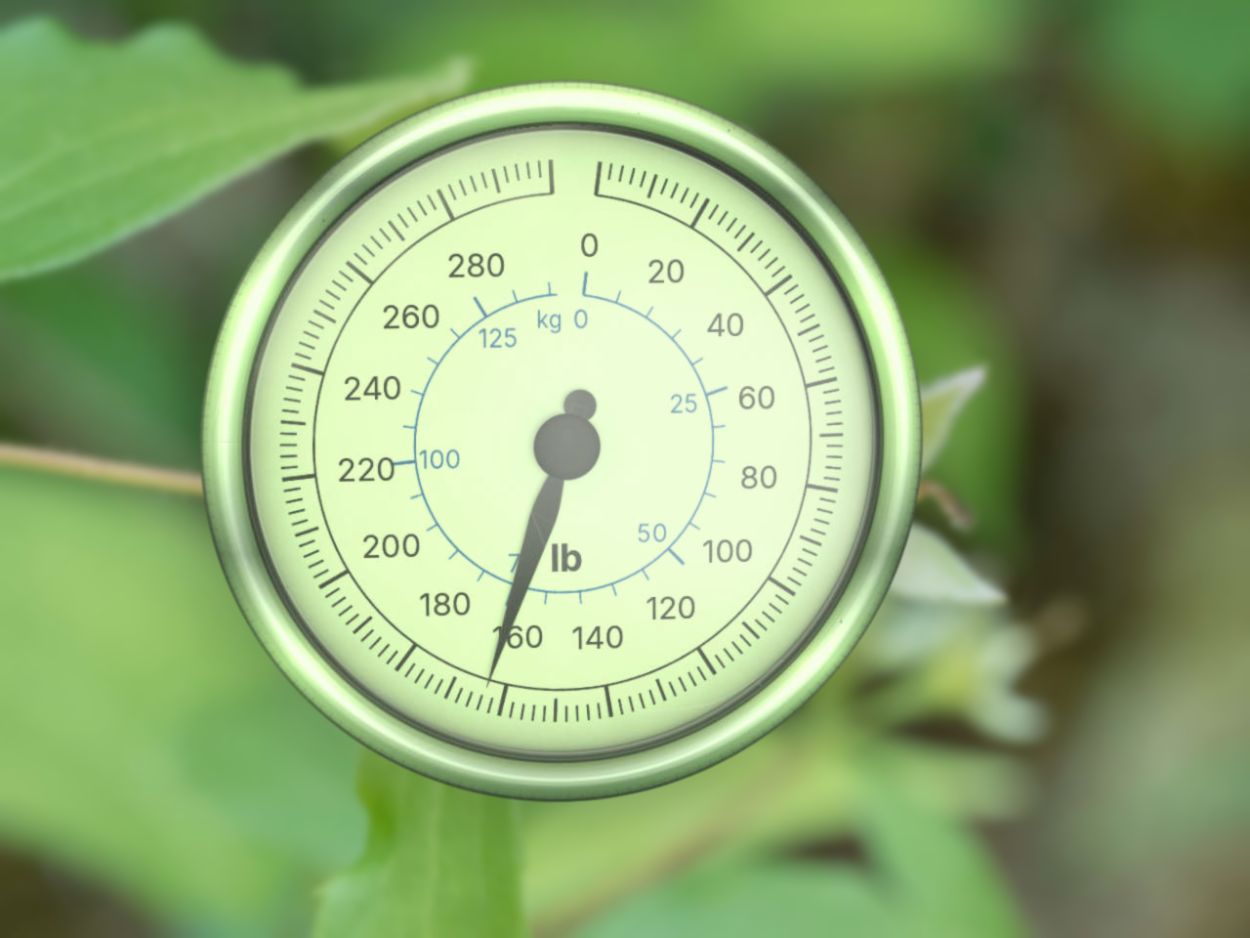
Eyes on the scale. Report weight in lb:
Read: 164 lb
